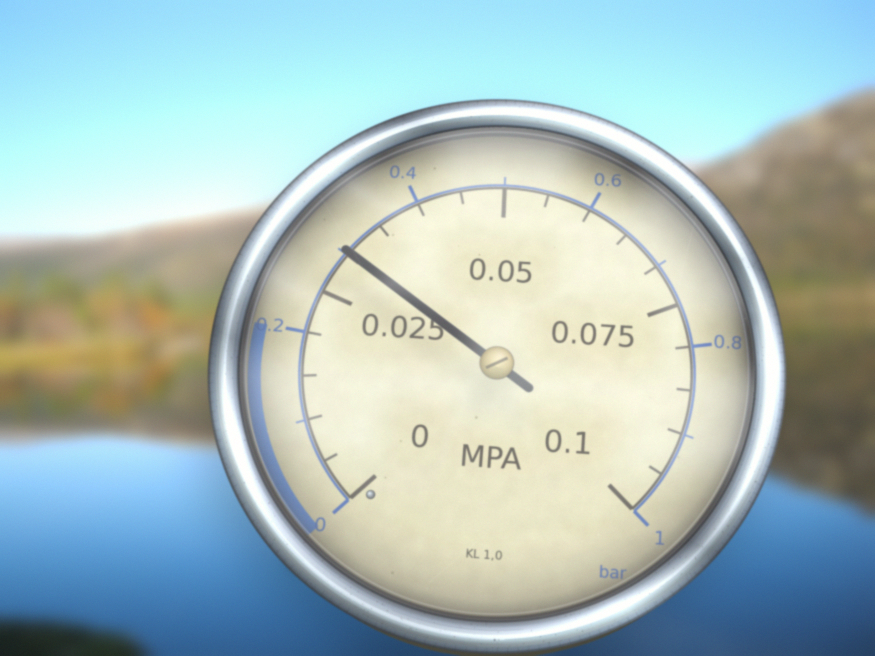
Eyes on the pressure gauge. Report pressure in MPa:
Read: 0.03 MPa
